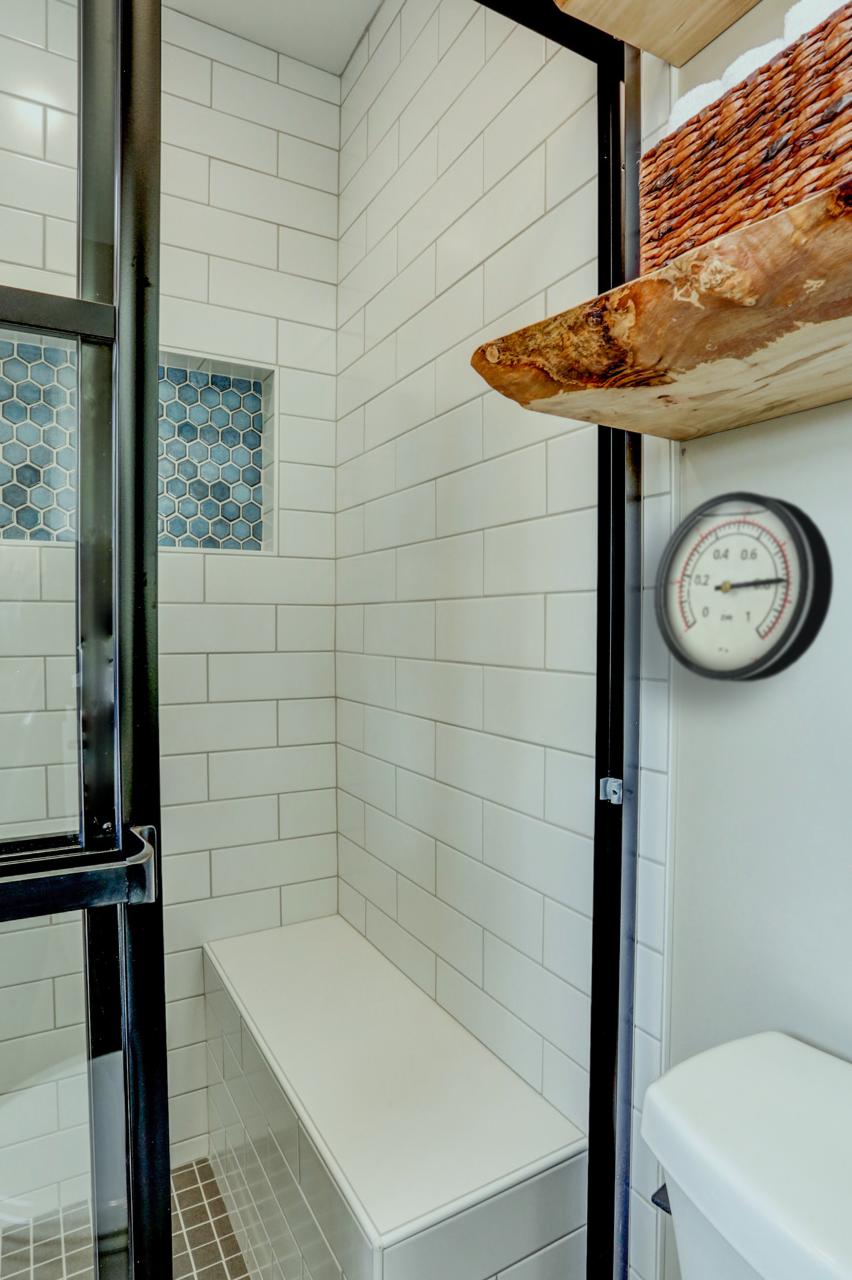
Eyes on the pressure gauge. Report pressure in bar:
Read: 0.8 bar
